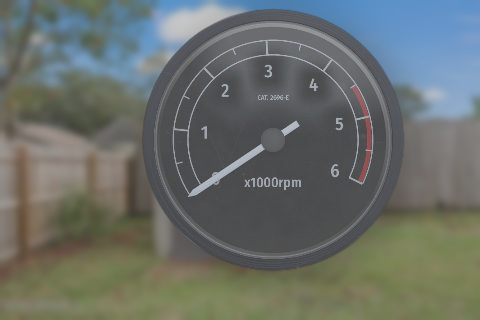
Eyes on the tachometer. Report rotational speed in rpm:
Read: 0 rpm
